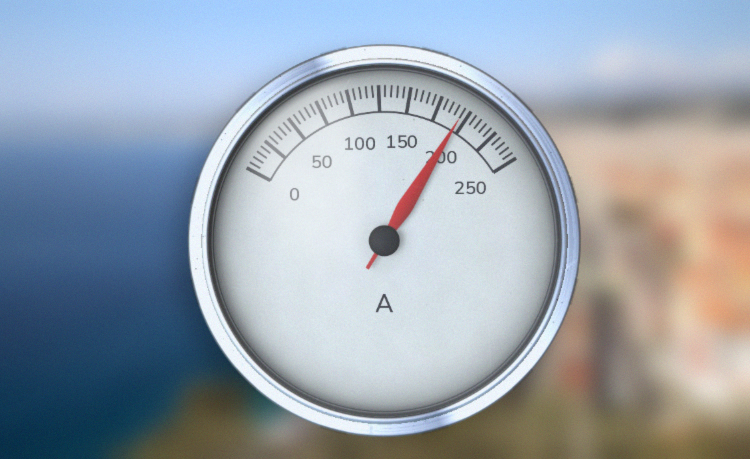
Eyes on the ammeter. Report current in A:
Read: 195 A
